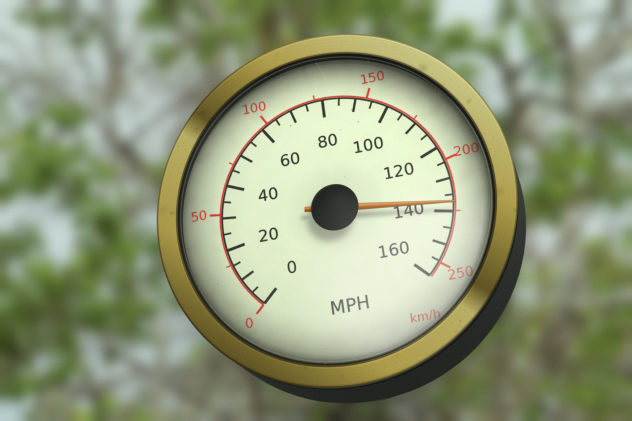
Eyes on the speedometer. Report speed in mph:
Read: 137.5 mph
